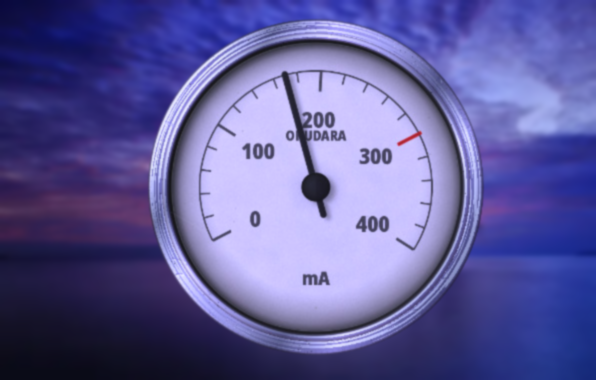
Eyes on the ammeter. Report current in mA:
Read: 170 mA
